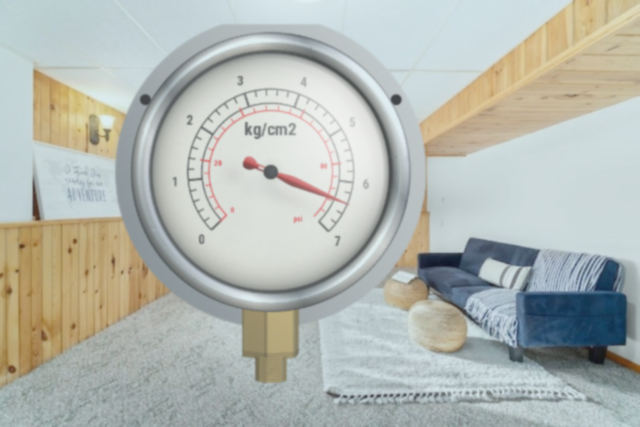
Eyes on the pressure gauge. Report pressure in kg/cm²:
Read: 6.4 kg/cm²
